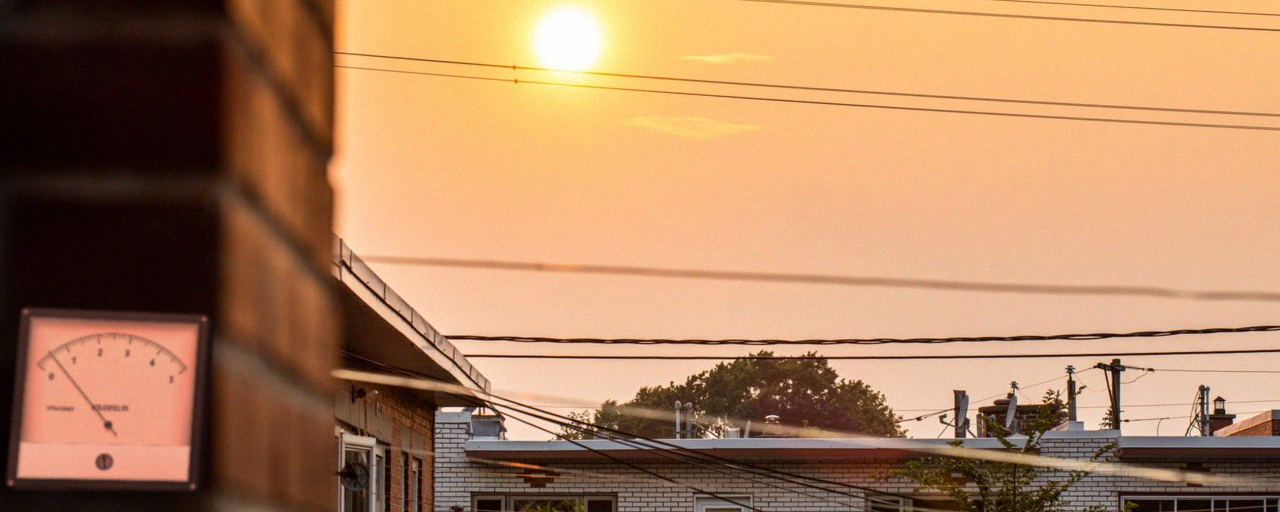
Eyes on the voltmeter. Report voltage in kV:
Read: 0.5 kV
